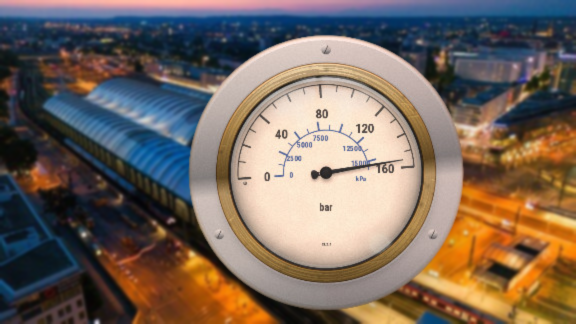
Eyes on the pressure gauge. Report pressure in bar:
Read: 155 bar
